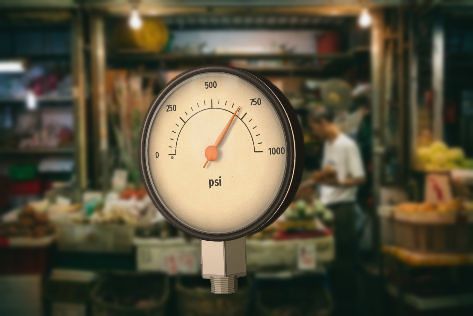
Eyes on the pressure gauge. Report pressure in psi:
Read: 700 psi
